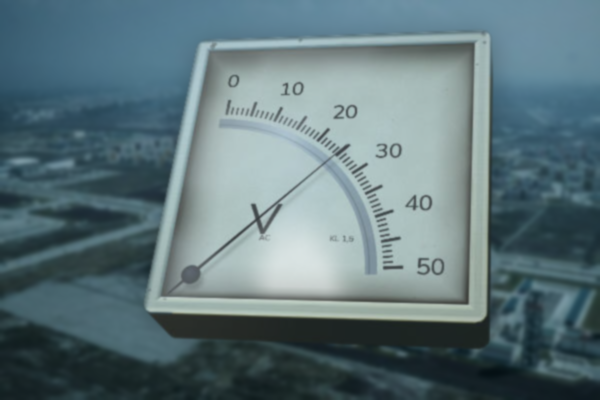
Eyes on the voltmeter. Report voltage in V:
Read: 25 V
